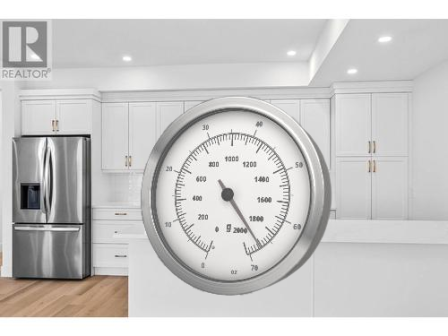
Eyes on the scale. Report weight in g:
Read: 1900 g
